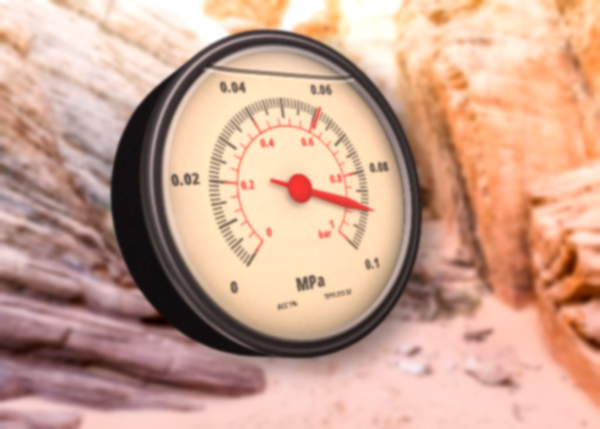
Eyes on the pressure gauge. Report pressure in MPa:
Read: 0.09 MPa
